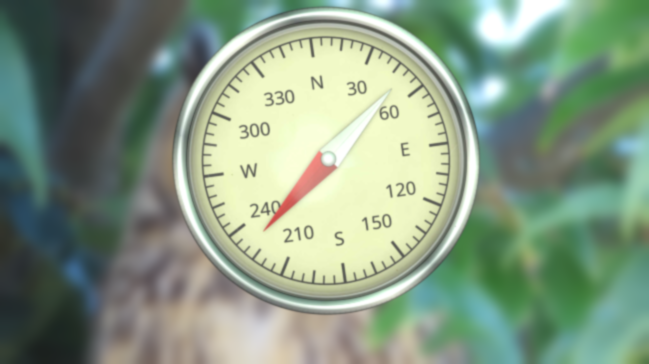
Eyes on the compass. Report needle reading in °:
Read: 230 °
